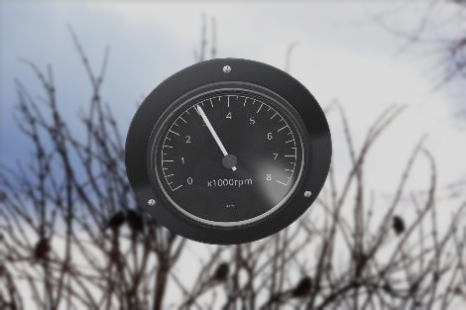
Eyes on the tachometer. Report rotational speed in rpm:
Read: 3125 rpm
